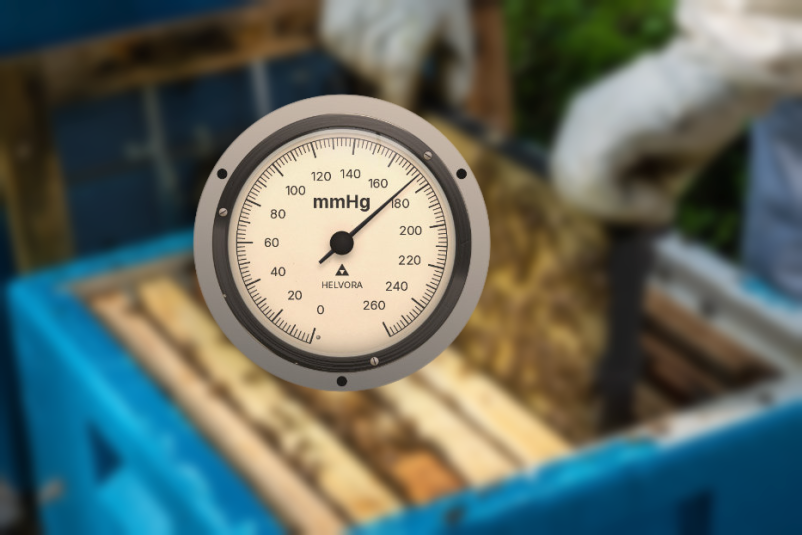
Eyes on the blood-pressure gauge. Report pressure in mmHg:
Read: 174 mmHg
